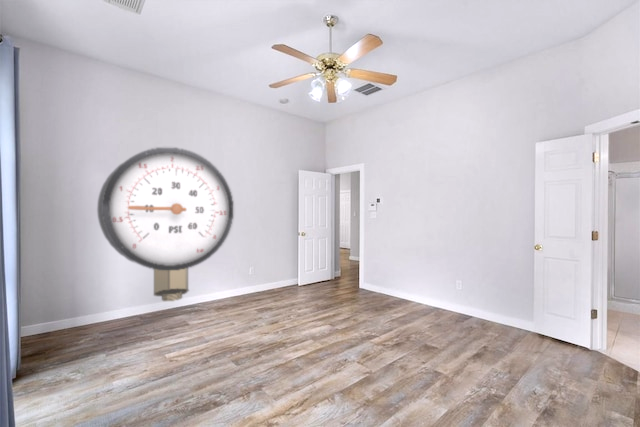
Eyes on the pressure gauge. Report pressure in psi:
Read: 10 psi
